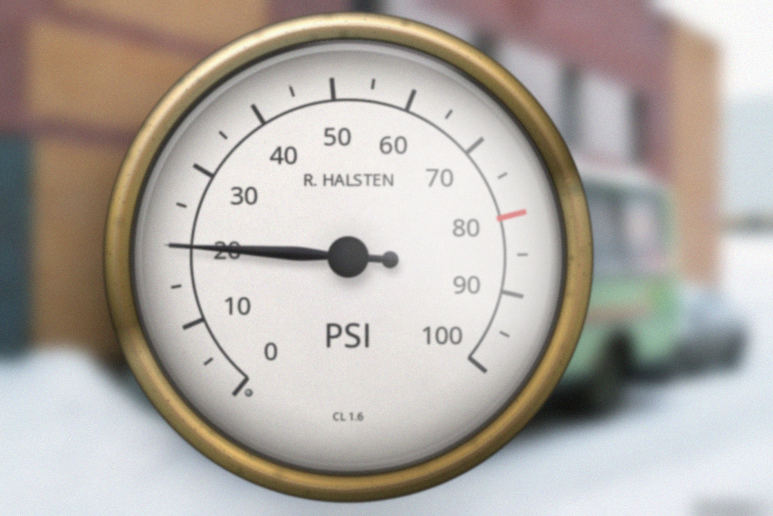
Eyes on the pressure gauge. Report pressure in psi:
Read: 20 psi
